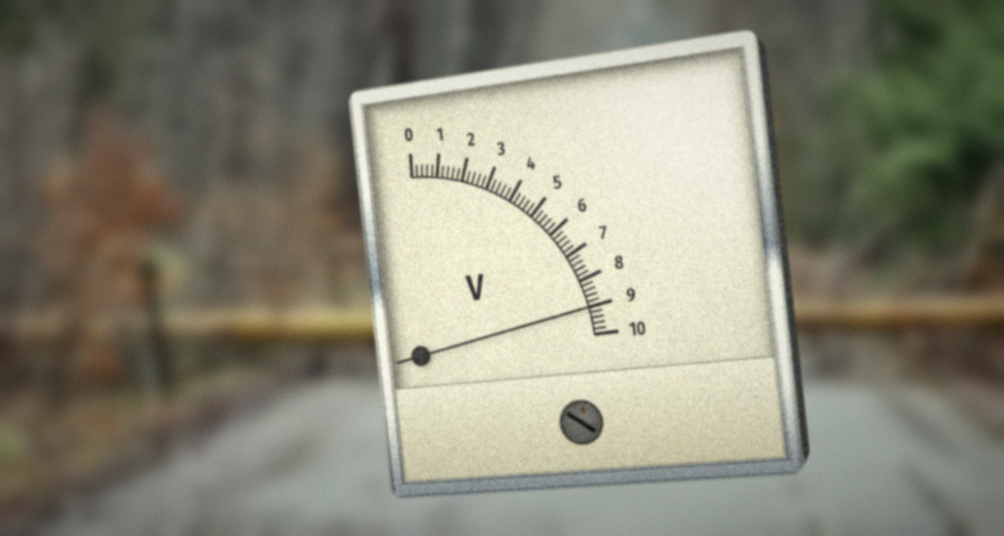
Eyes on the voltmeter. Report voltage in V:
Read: 9 V
